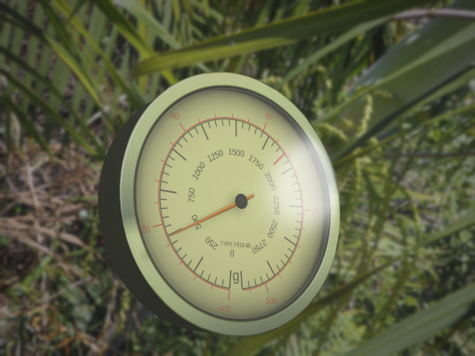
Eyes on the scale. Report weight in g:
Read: 500 g
